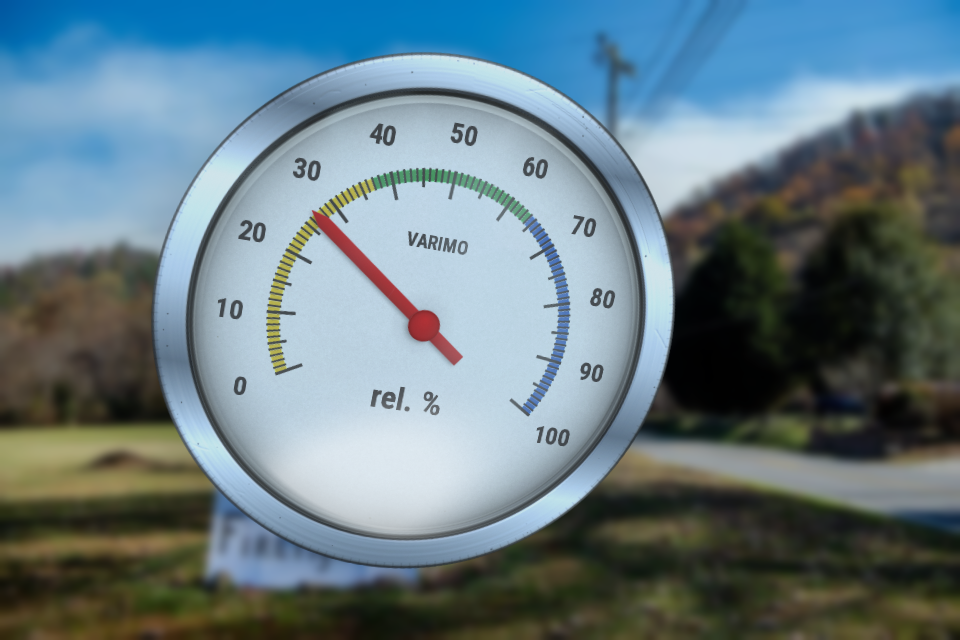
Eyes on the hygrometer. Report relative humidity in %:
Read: 27 %
